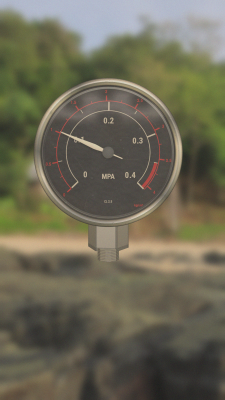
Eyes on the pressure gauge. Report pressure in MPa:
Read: 0.1 MPa
